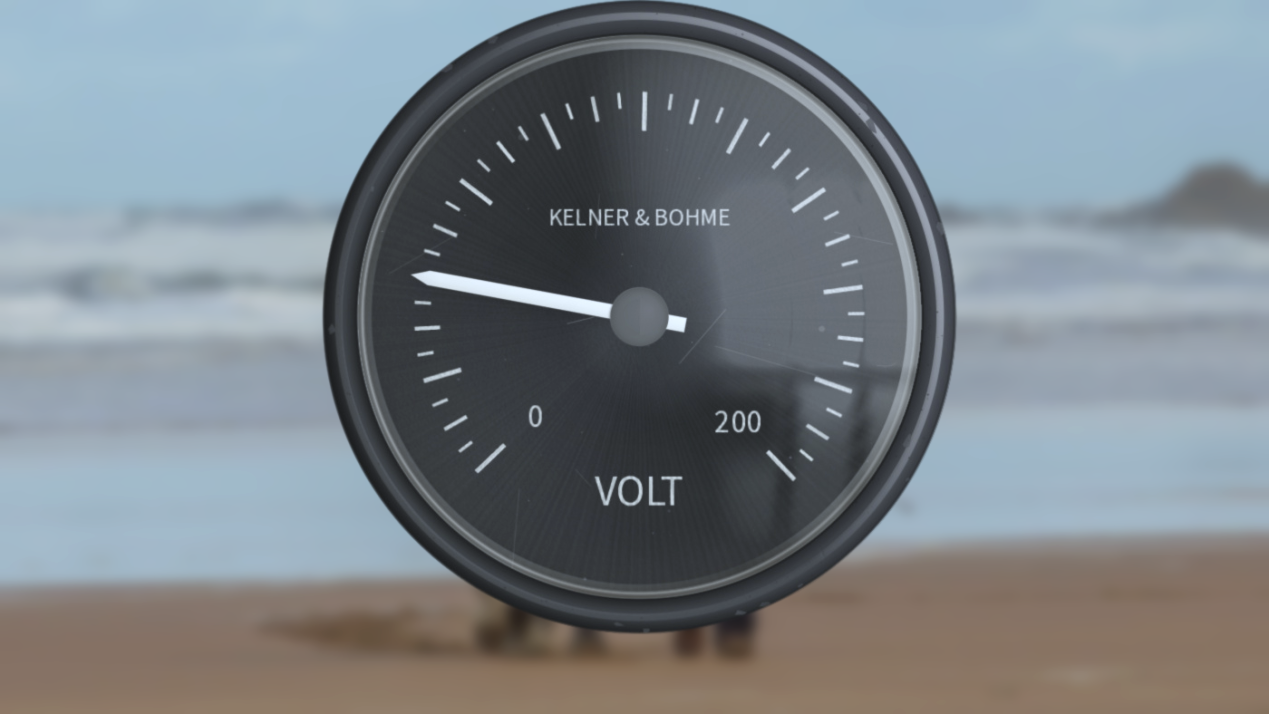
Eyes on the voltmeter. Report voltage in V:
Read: 40 V
